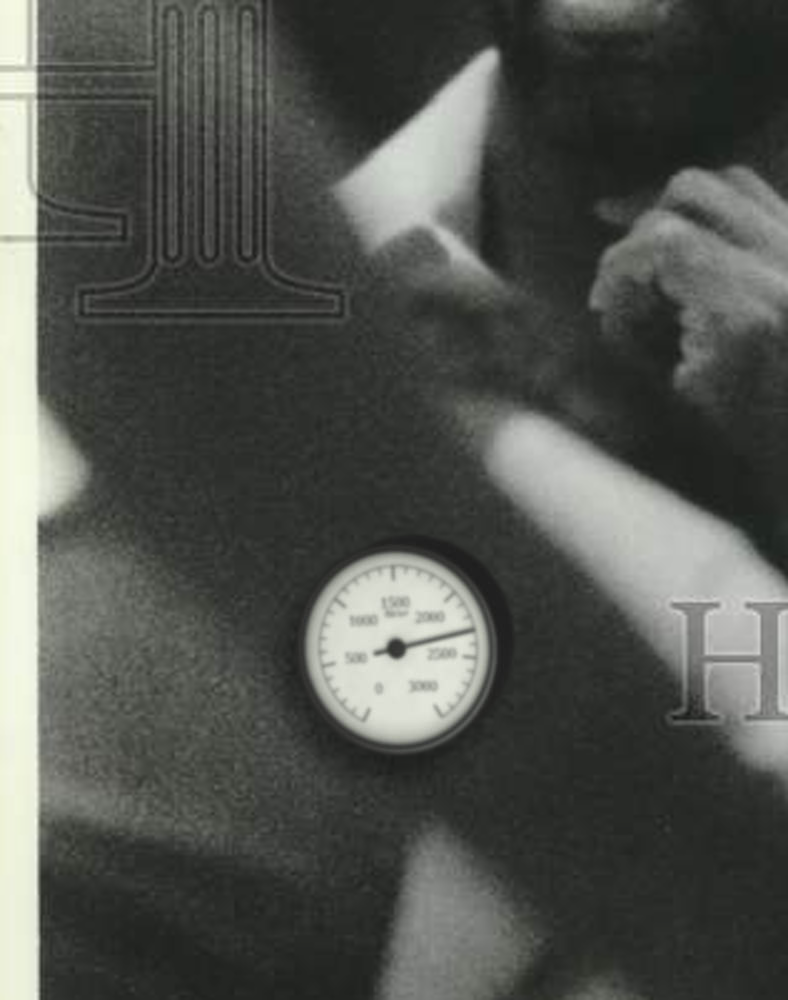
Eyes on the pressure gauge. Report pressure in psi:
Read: 2300 psi
